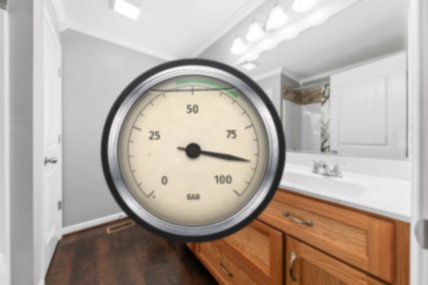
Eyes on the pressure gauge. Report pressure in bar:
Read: 87.5 bar
